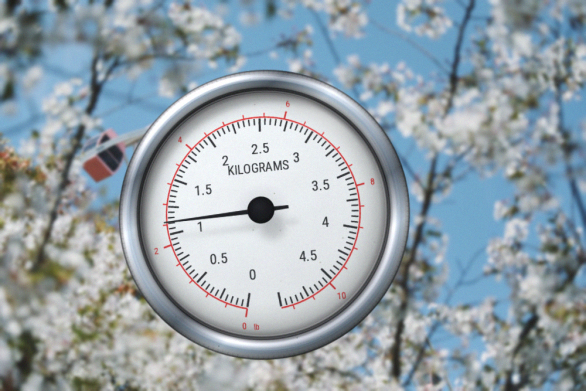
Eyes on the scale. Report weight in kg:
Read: 1.1 kg
